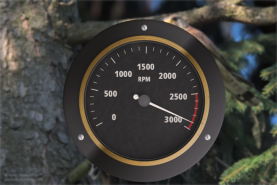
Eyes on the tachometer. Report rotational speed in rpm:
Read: 2900 rpm
